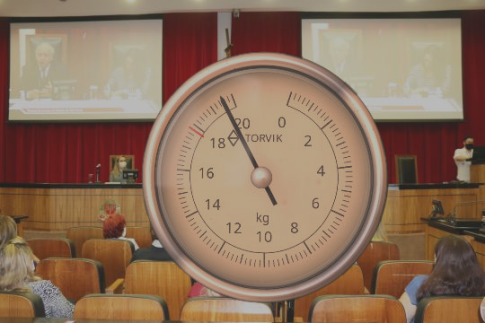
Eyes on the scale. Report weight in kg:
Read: 19.6 kg
